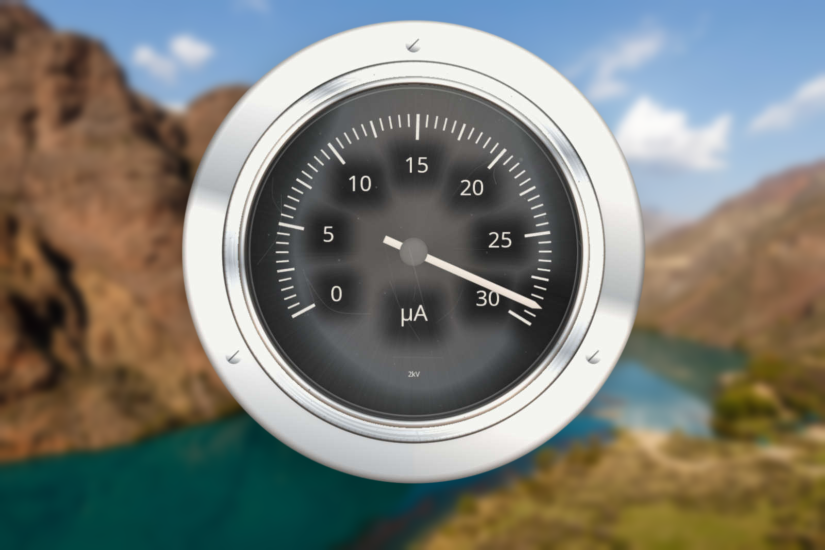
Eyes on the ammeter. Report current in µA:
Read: 29 µA
